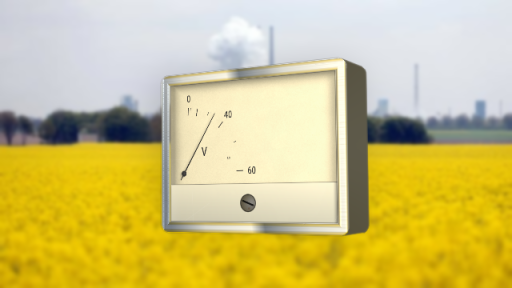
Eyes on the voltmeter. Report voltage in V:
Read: 35 V
